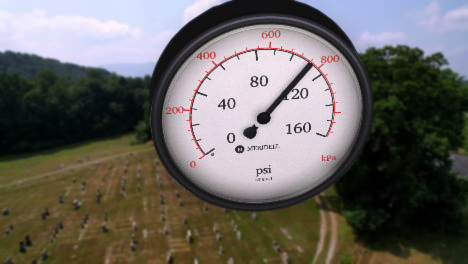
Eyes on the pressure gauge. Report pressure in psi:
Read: 110 psi
